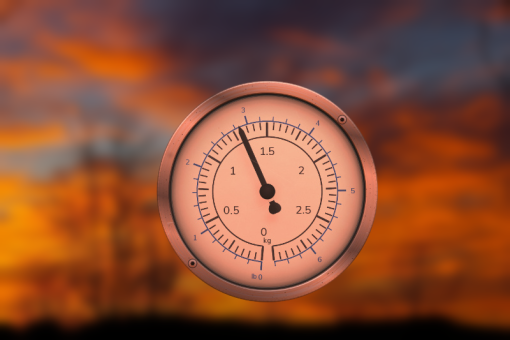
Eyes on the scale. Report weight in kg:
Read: 1.3 kg
